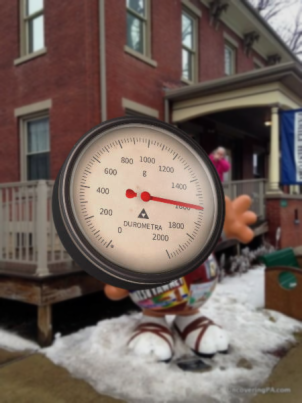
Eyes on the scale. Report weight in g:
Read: 1600 g
